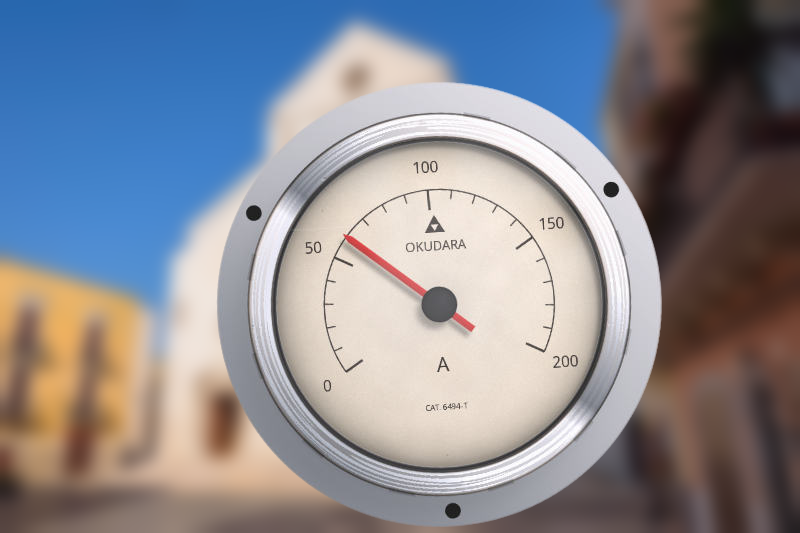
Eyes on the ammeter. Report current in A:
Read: 60 A
